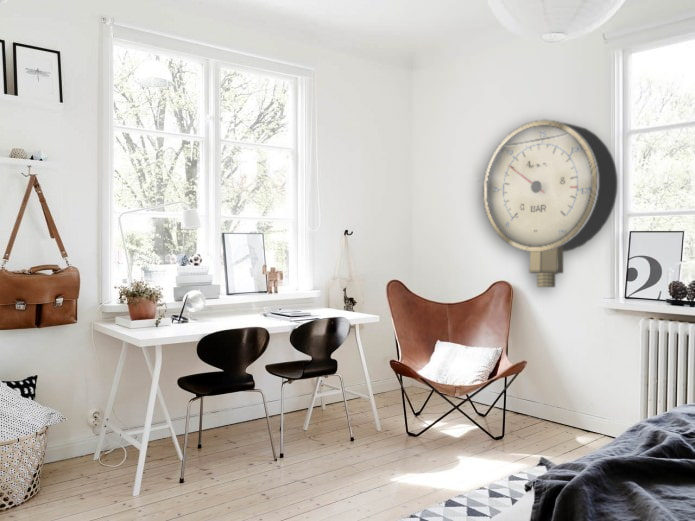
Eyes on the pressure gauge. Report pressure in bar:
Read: 3 bar
